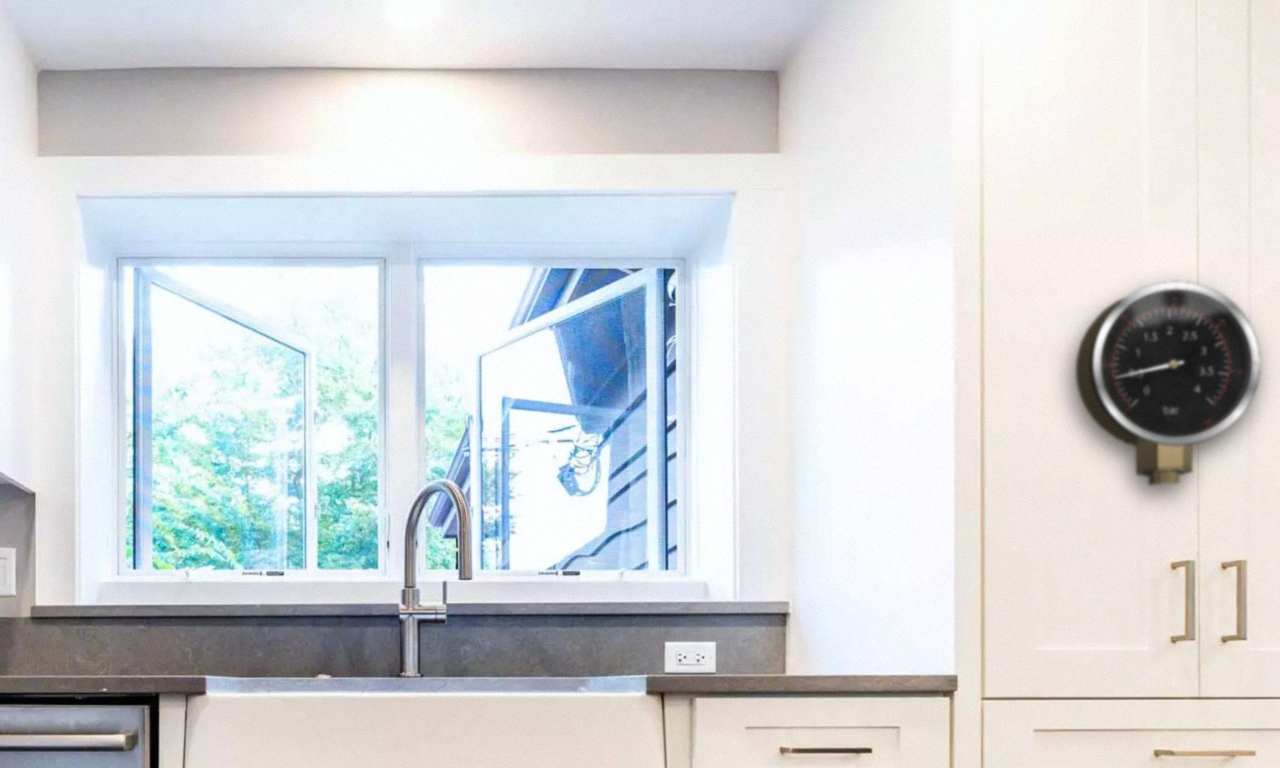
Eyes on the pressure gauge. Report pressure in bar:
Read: 0.5 bar
